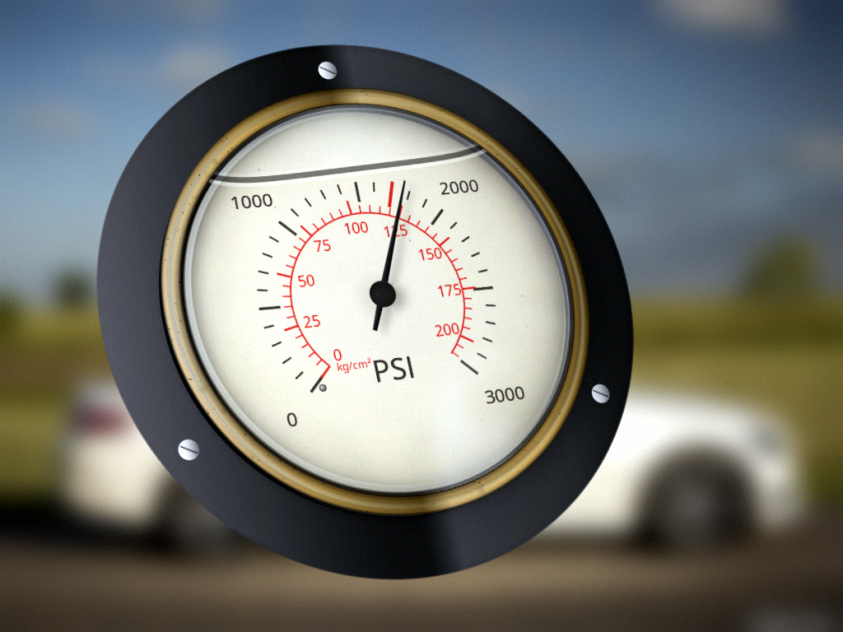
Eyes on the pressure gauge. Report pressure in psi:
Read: 1750 psi
